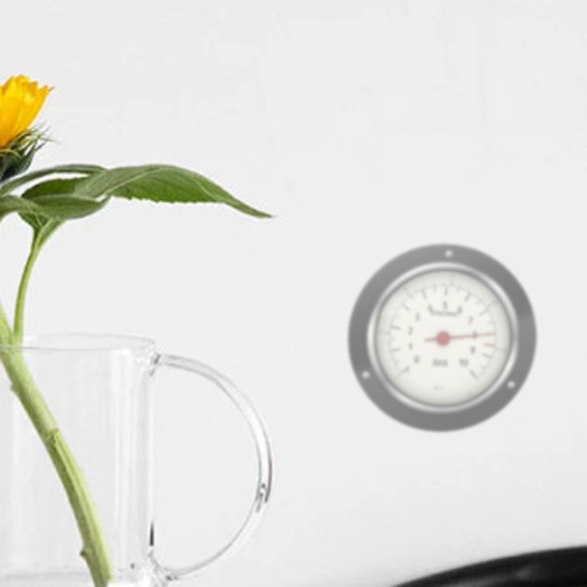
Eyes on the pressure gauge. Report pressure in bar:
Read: 8 bar
